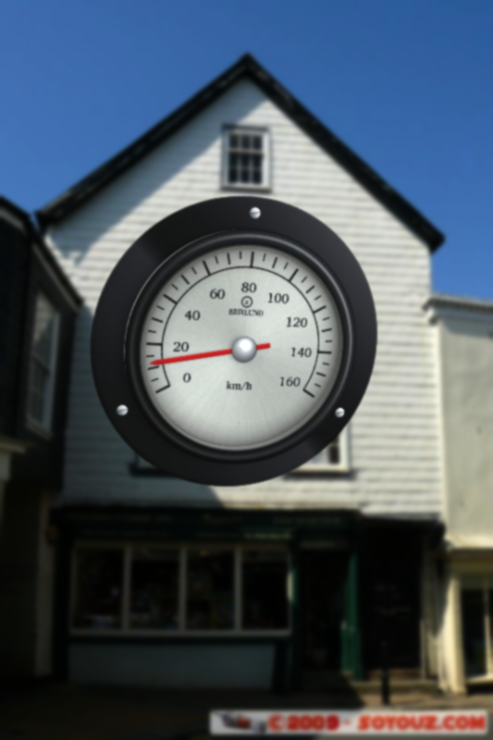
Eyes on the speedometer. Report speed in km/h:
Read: 12.5 km/h
